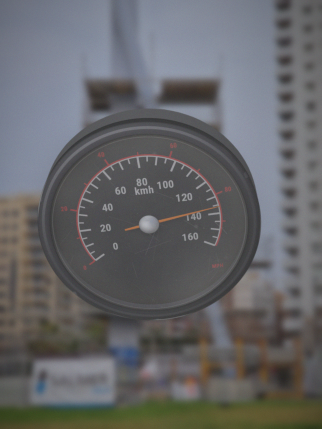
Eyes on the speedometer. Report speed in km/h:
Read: 135 km/h
